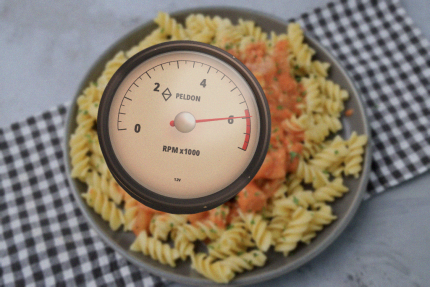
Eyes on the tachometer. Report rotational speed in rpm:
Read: 6000 rpm
